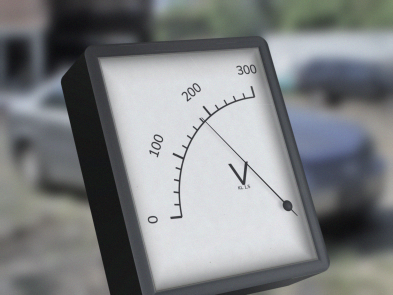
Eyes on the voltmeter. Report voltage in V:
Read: 180 V
